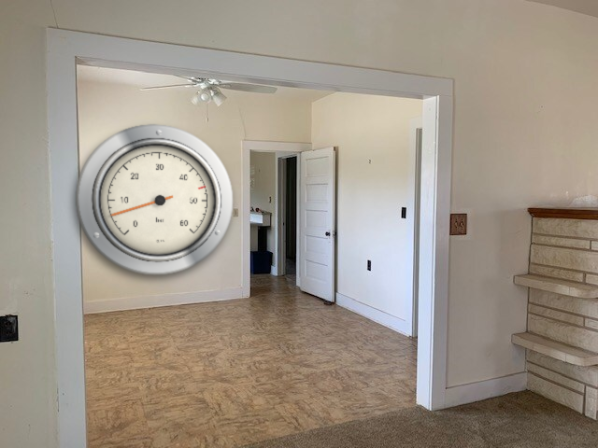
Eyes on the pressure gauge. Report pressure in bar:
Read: 6 bar
